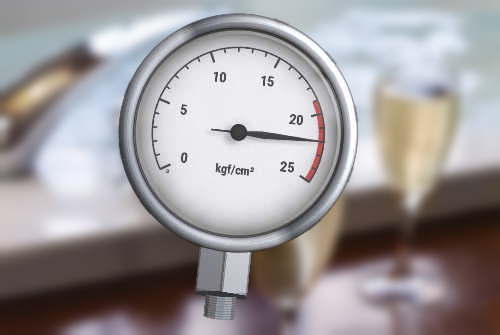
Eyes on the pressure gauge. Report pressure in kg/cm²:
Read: 22 kg/cm²
